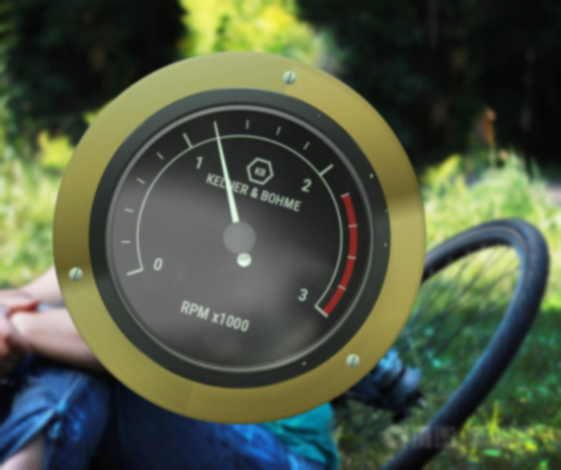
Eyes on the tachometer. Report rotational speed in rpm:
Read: 1200 rpm
